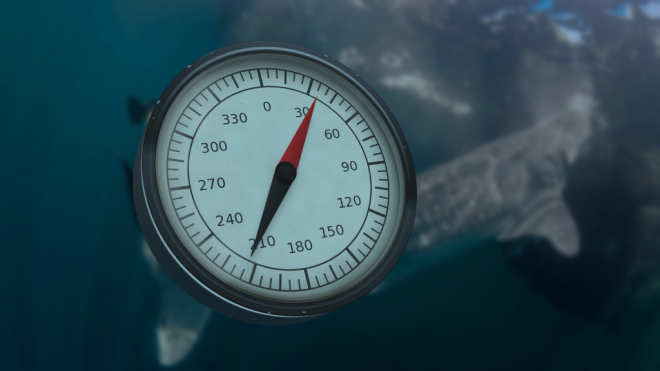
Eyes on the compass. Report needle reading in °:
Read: 35 °
